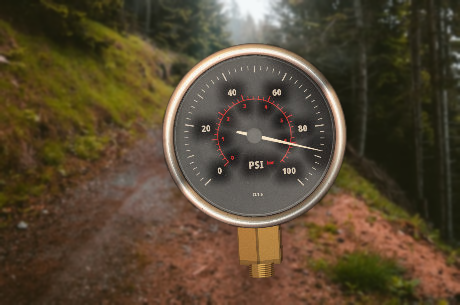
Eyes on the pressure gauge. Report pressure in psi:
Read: 88 psi
